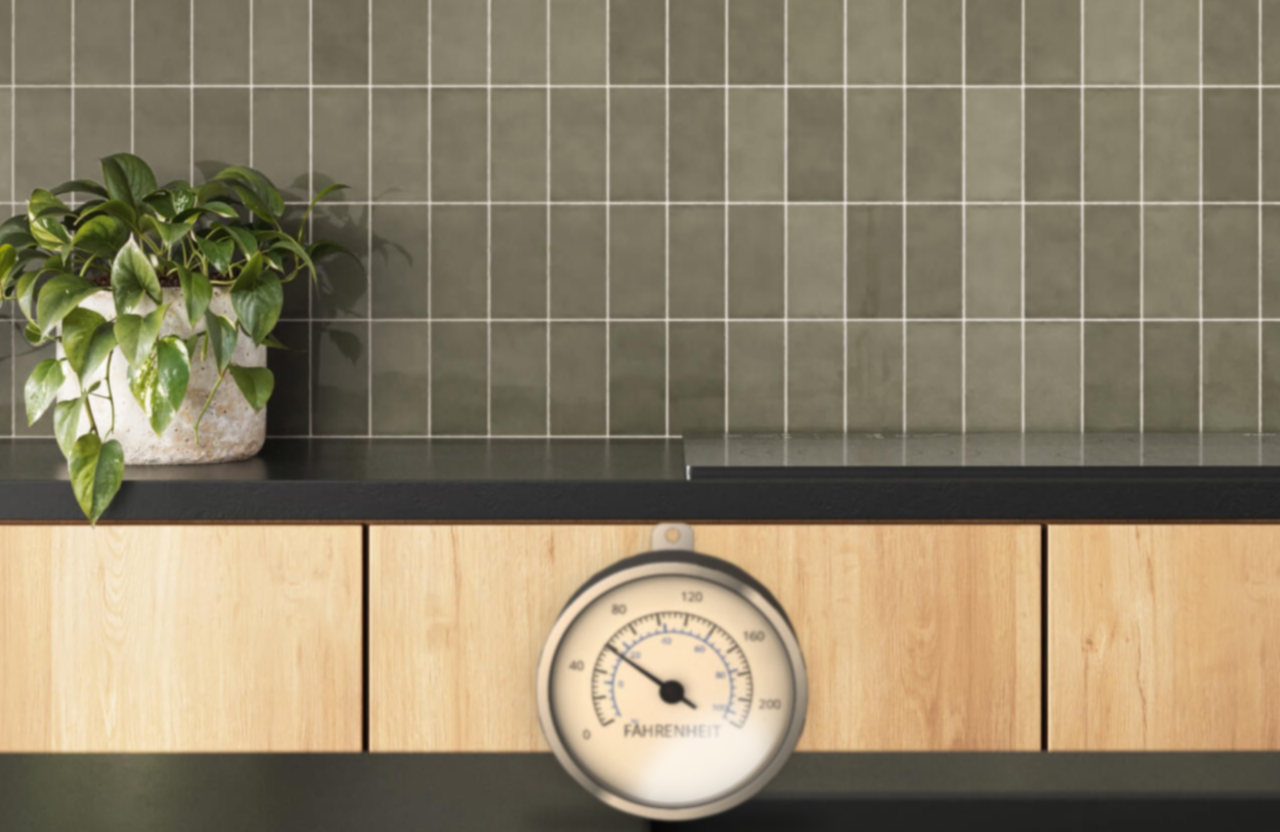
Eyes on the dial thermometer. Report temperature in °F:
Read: 60 °F
